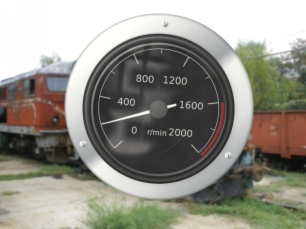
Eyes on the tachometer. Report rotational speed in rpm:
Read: 200 rpm
